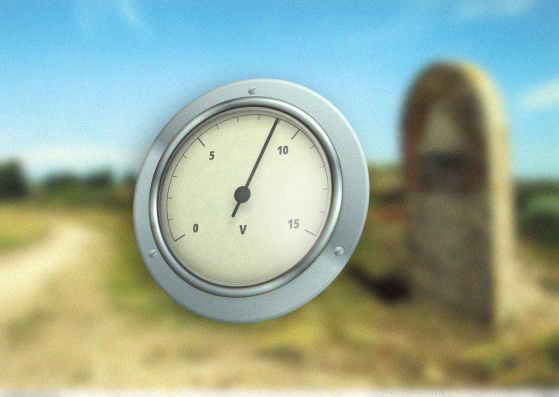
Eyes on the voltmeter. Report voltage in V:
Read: 9 V
